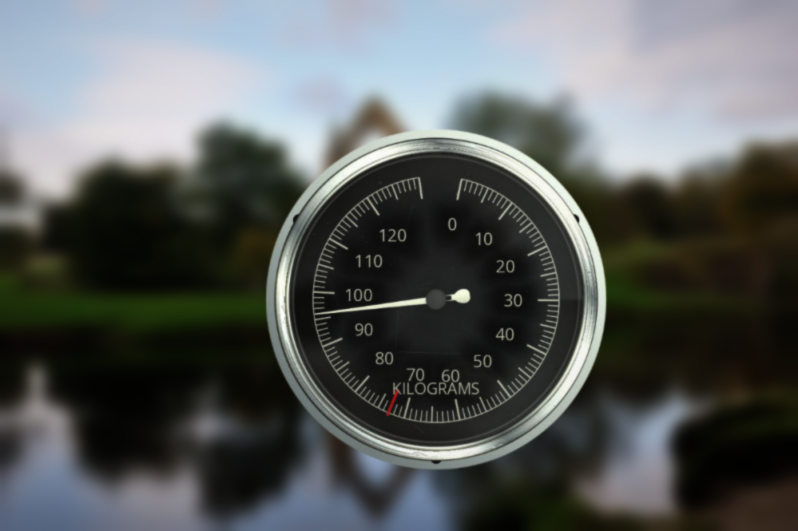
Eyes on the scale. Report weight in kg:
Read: 96 kg
